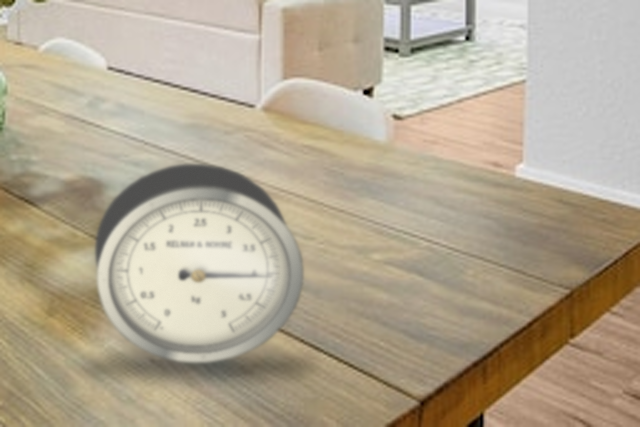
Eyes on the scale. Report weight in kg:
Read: 4 kg
